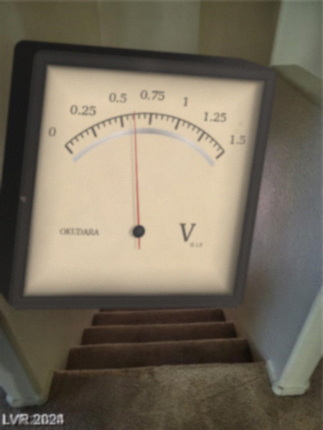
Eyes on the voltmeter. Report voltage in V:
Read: 0.6 V
